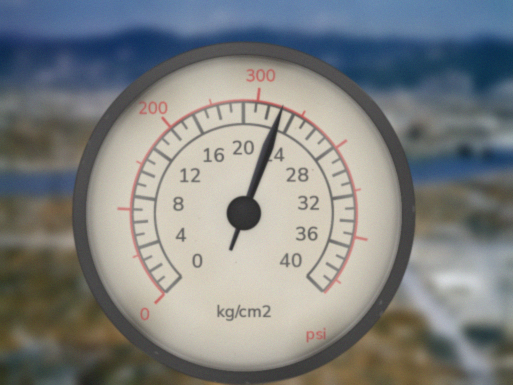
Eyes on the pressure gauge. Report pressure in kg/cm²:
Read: 23 kg/cm²
